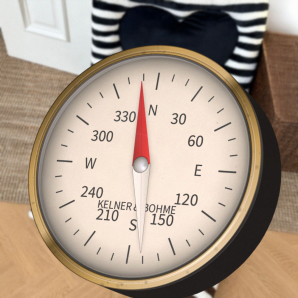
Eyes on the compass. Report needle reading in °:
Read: 350 °
